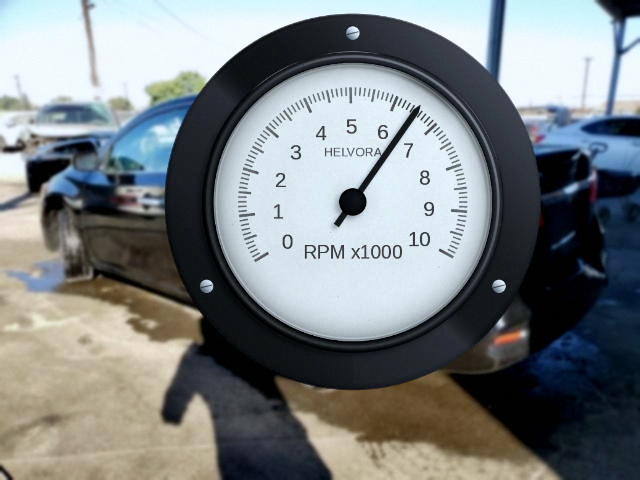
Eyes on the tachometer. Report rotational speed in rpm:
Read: 6500 rpm
